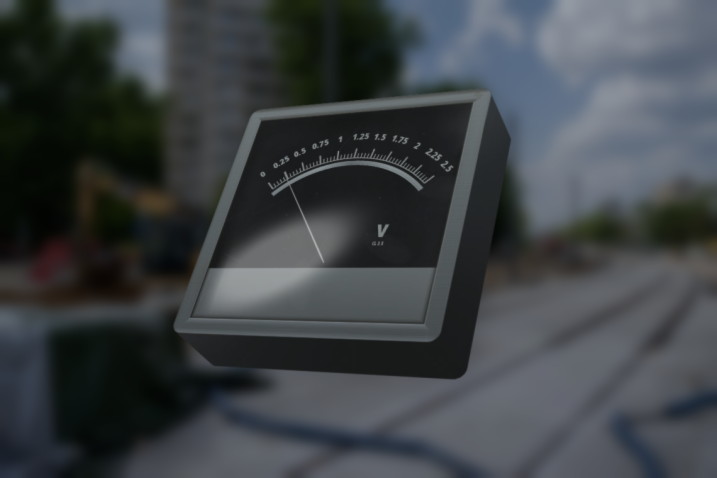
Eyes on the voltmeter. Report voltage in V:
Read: 0.25 V
